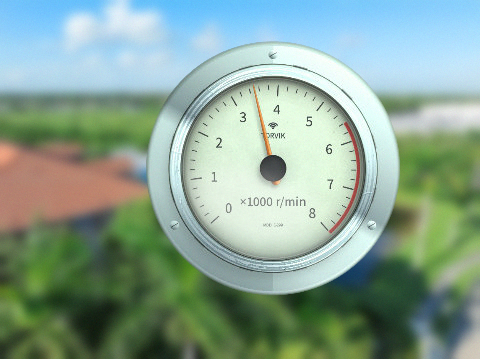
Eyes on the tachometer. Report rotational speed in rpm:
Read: 3500 rpm
